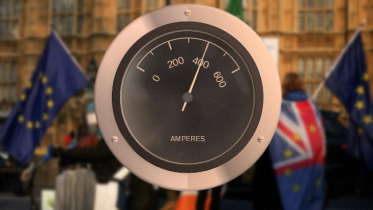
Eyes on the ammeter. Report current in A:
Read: 400 A
